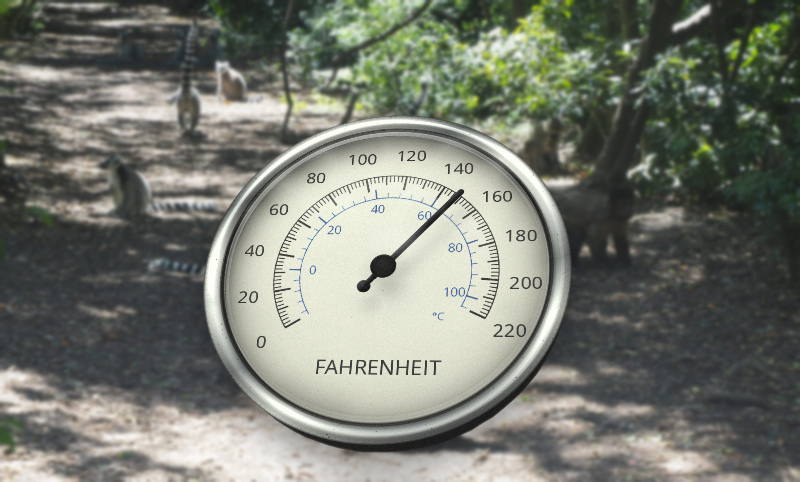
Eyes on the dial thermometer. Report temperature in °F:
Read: 150 °F
